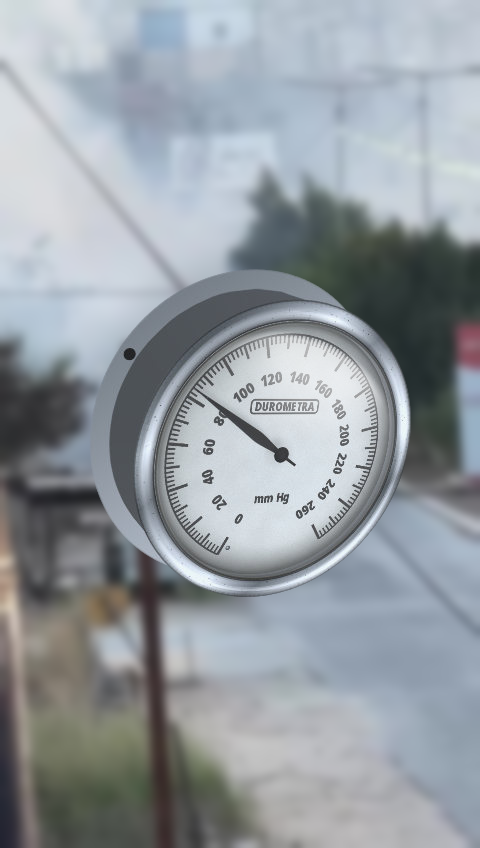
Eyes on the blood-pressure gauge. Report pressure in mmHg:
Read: 84 mmHg
